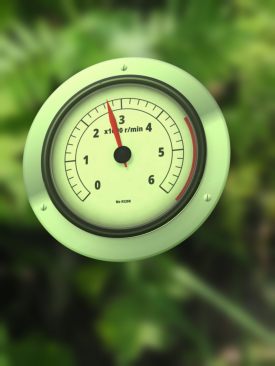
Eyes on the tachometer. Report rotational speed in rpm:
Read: 2700 rpm
